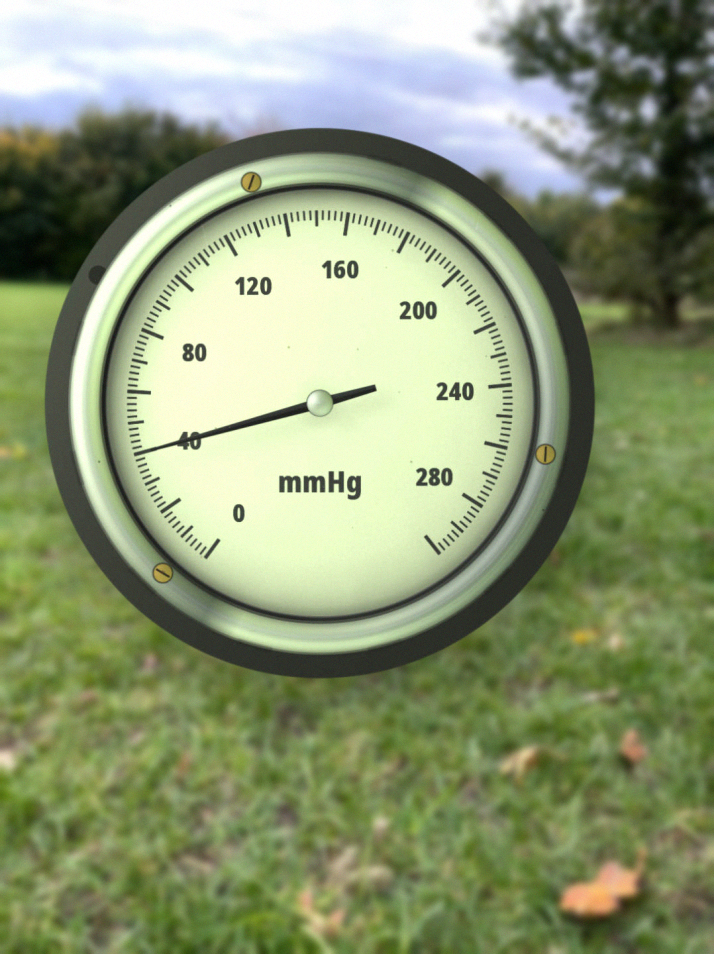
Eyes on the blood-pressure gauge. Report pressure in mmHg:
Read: 40 mmHg
